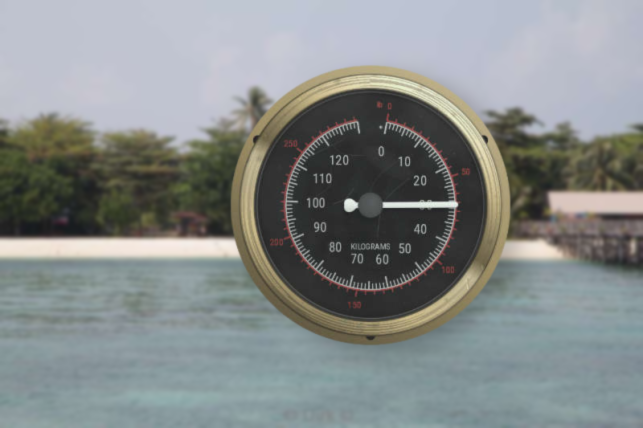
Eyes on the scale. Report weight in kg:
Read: 30 kg
